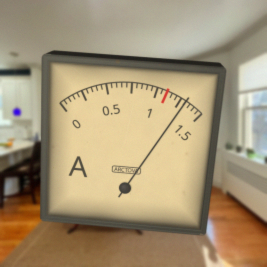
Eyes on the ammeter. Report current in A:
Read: 1.3 A
